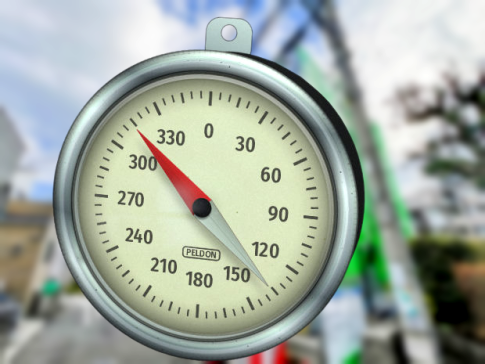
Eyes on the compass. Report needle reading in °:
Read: 315 °
